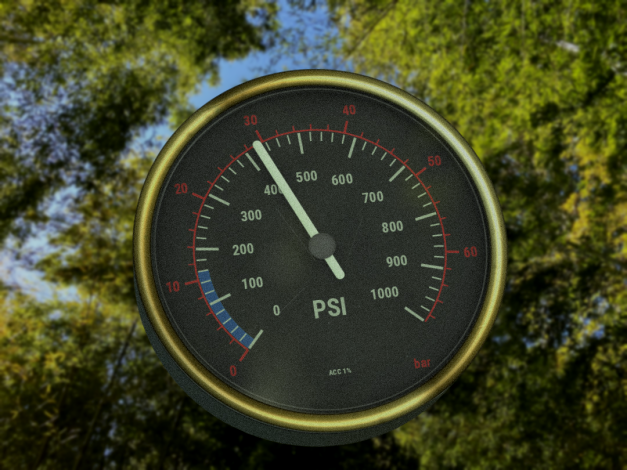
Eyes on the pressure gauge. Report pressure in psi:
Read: 420 psi
